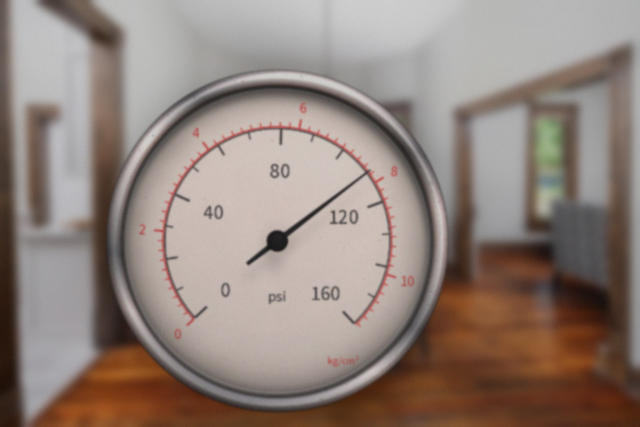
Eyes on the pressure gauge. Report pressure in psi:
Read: 110 psi
